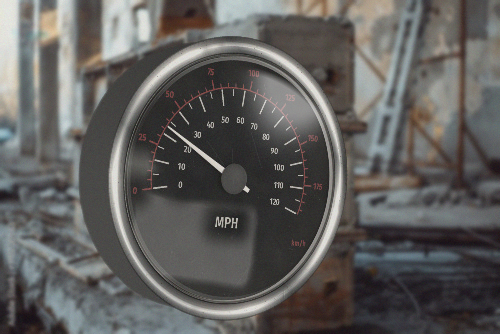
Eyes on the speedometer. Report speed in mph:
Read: 22.5 mph
